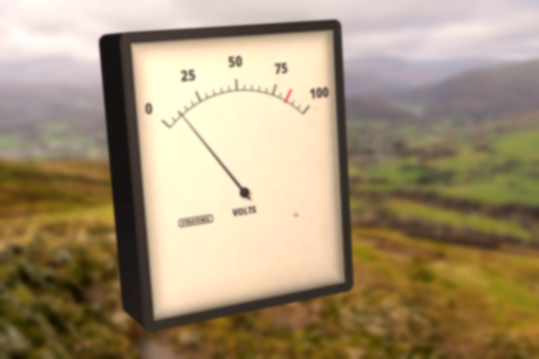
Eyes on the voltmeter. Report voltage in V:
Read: 10 V
